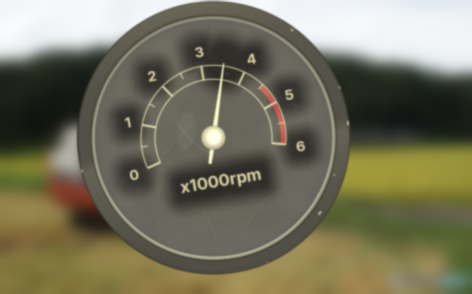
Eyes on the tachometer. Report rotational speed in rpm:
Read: 3500 rpm
